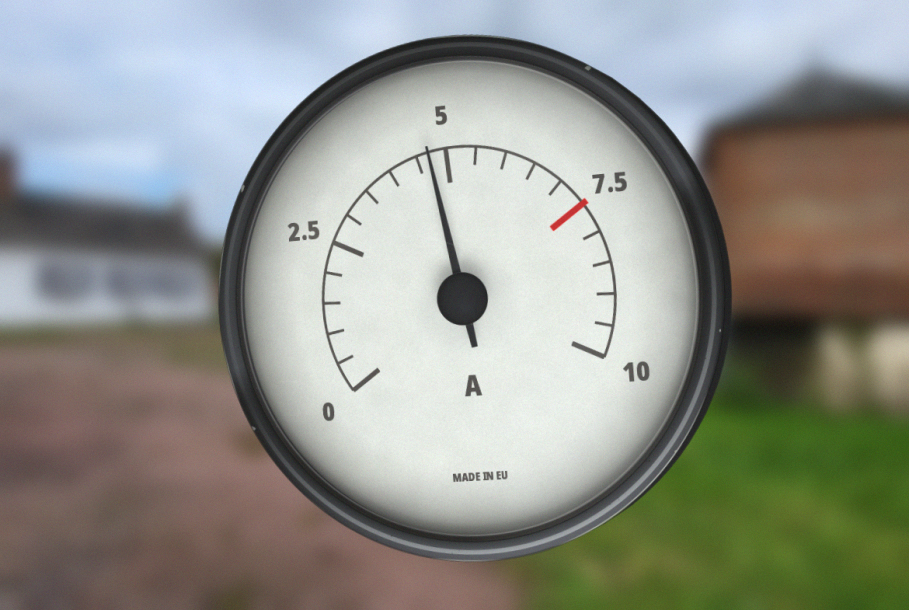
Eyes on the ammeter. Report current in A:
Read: 4.75 A
